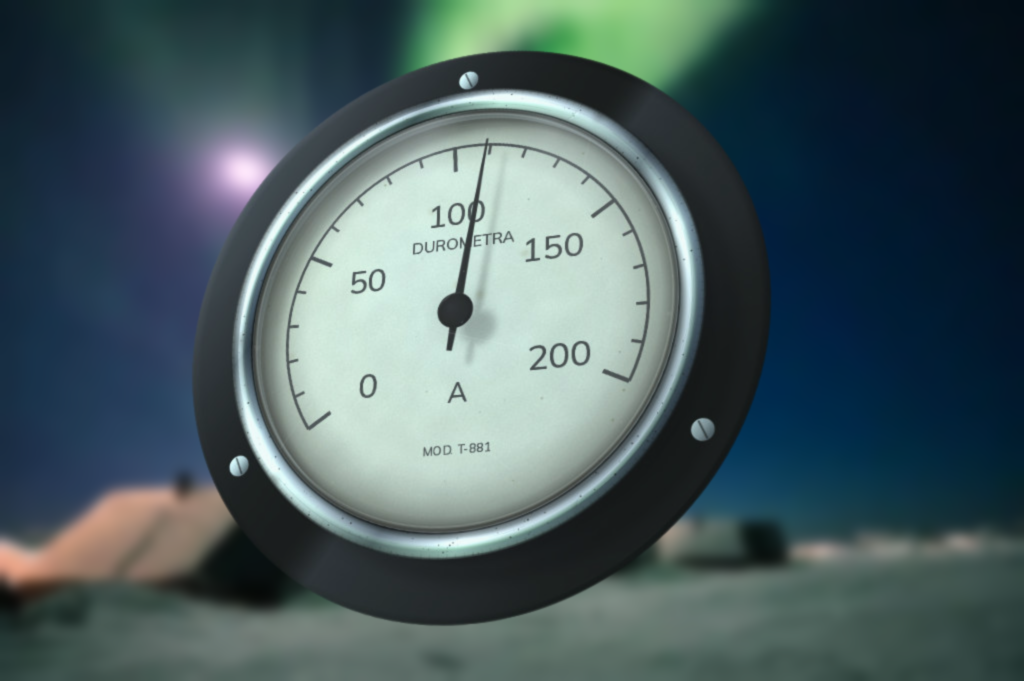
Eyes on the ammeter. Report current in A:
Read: 110 A
